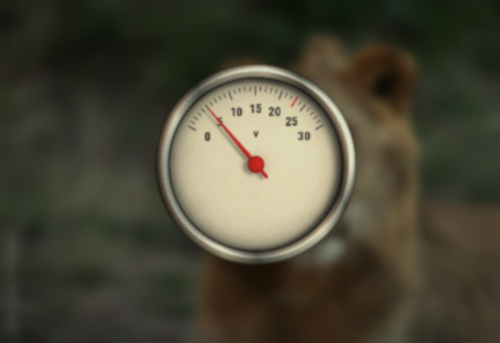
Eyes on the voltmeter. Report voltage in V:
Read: 5 V
